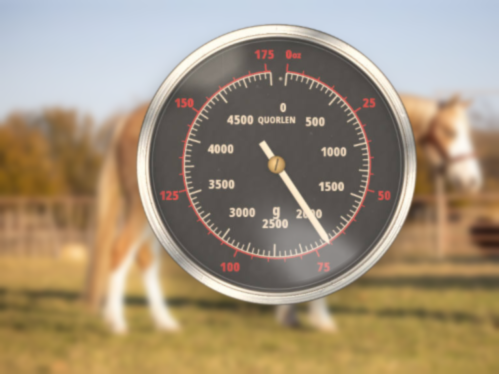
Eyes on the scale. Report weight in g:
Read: 2000 g
